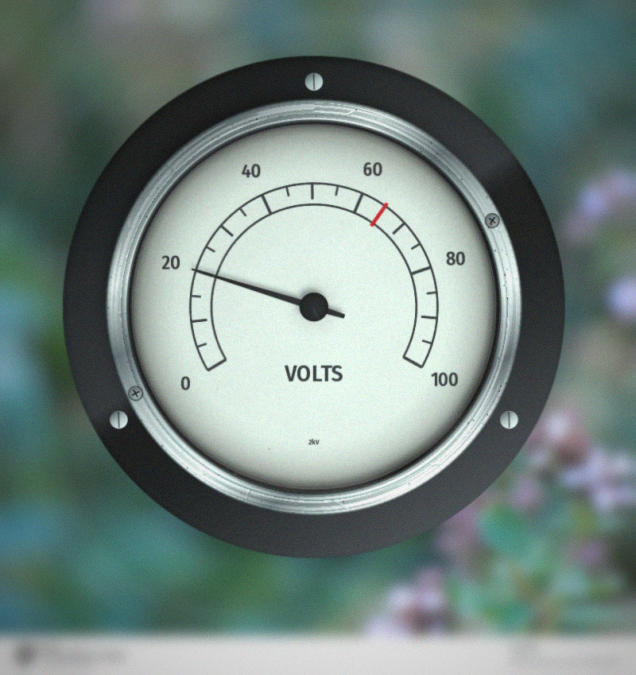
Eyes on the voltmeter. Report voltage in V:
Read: 20 V
